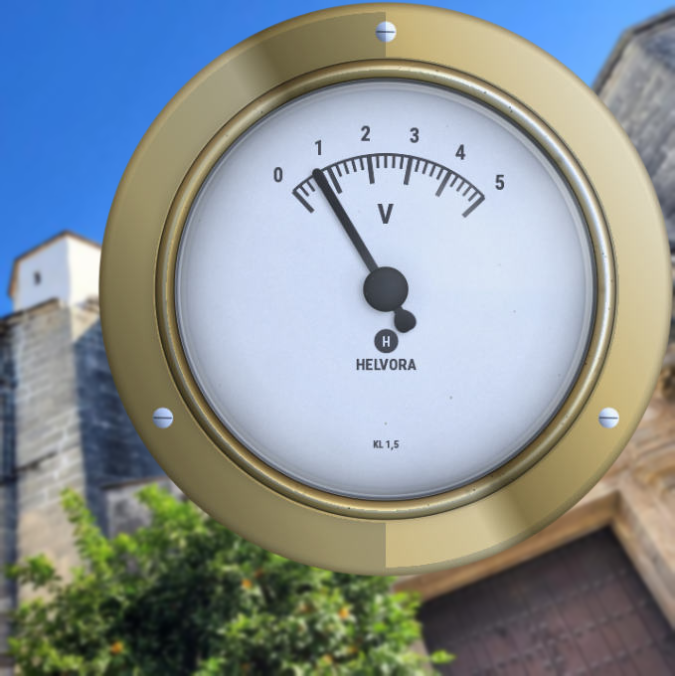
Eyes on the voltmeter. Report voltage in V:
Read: 0.7 V
